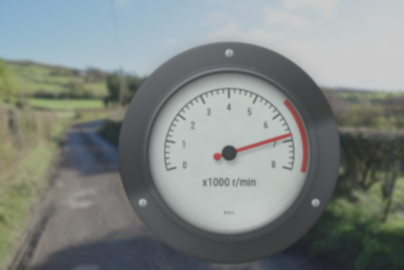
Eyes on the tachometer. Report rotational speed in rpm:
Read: 6800 rpm
